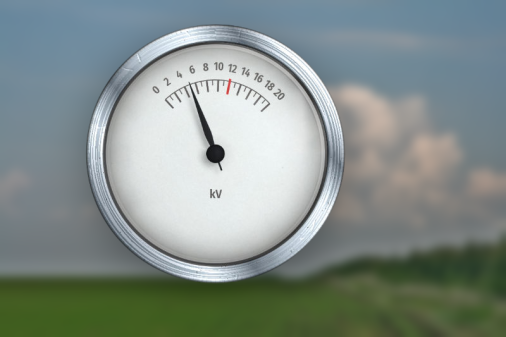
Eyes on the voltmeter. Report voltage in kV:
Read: 5 kV
